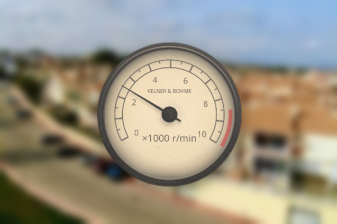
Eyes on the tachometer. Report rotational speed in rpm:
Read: 2500 rpm
